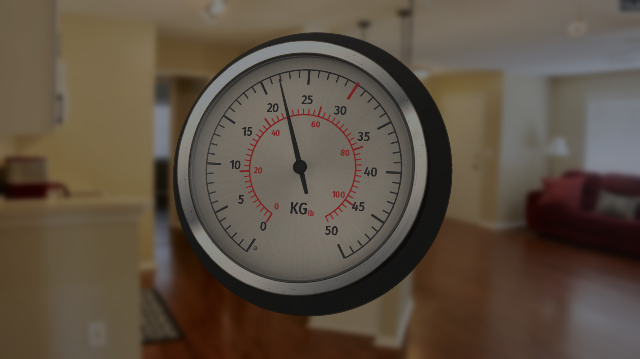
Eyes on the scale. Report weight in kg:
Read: 22 kg
